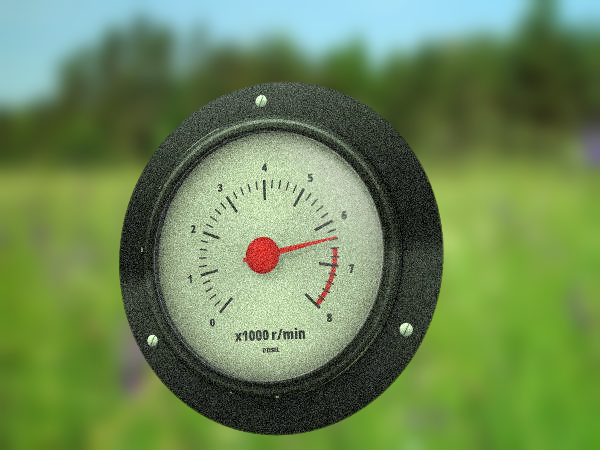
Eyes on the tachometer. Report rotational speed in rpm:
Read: 6400 rpm
